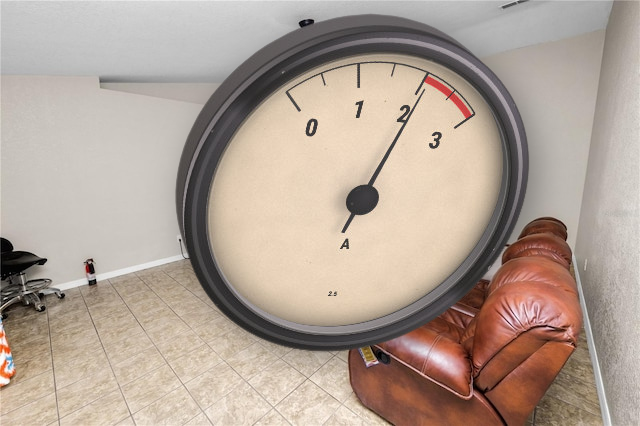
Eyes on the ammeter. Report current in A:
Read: 2 A
